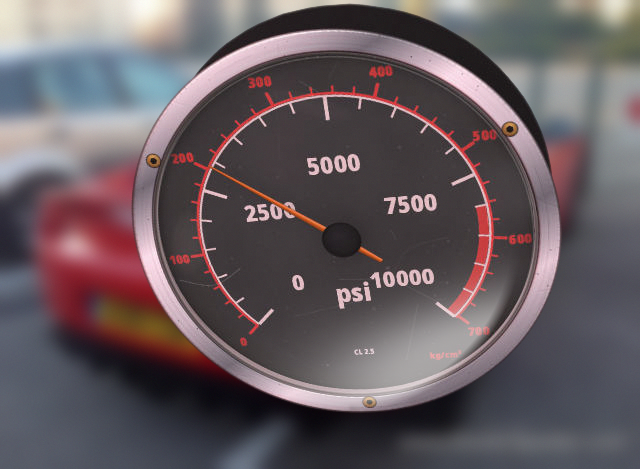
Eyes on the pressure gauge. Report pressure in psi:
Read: 3000 psi
